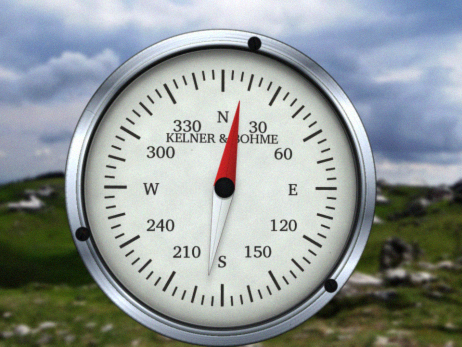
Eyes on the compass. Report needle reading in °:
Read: 10 °
